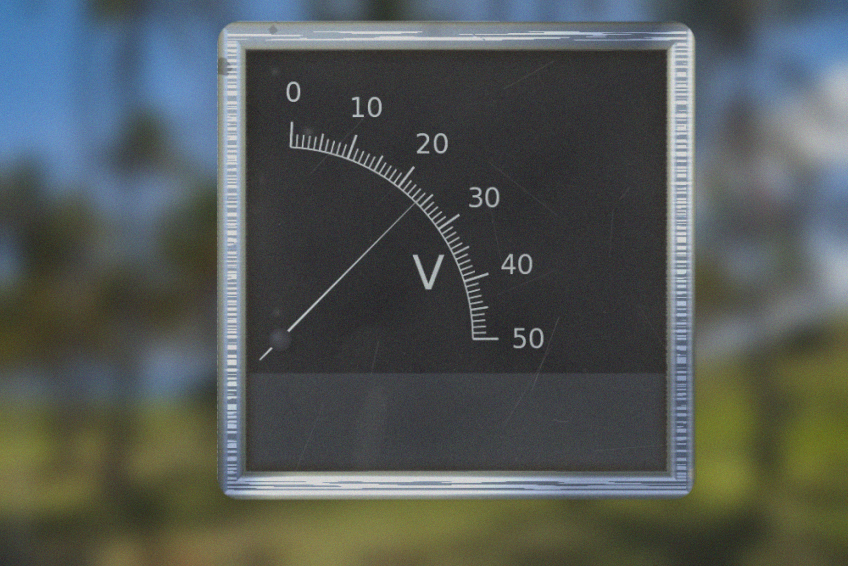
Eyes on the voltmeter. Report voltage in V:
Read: 24 V
